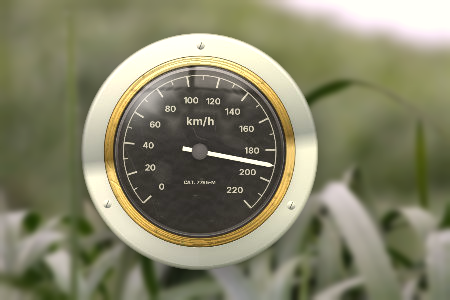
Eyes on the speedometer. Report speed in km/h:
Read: 190 km/h
